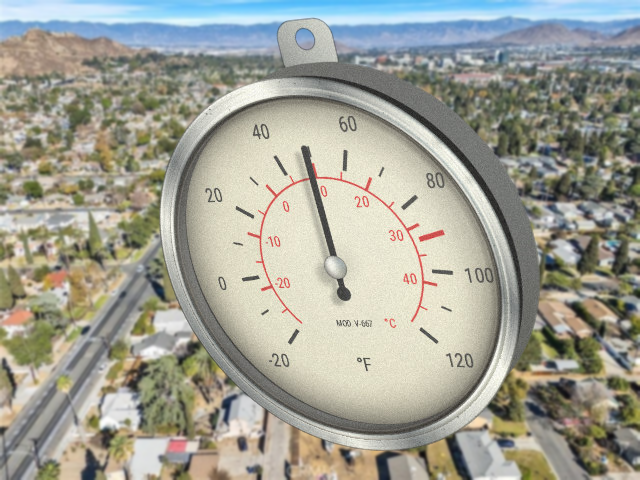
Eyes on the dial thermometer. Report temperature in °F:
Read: 50 °F
